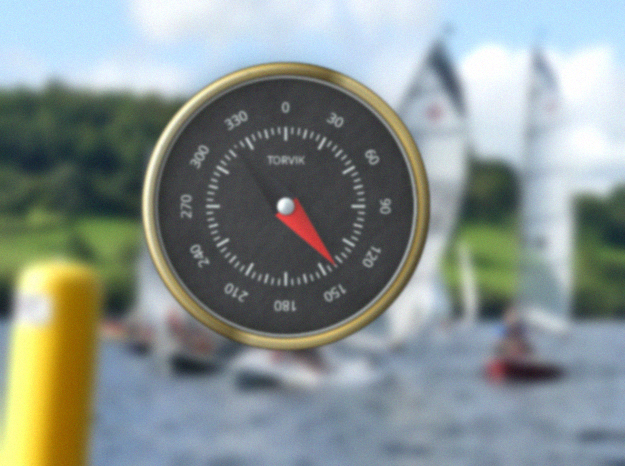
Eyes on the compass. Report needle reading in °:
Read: 140 °
